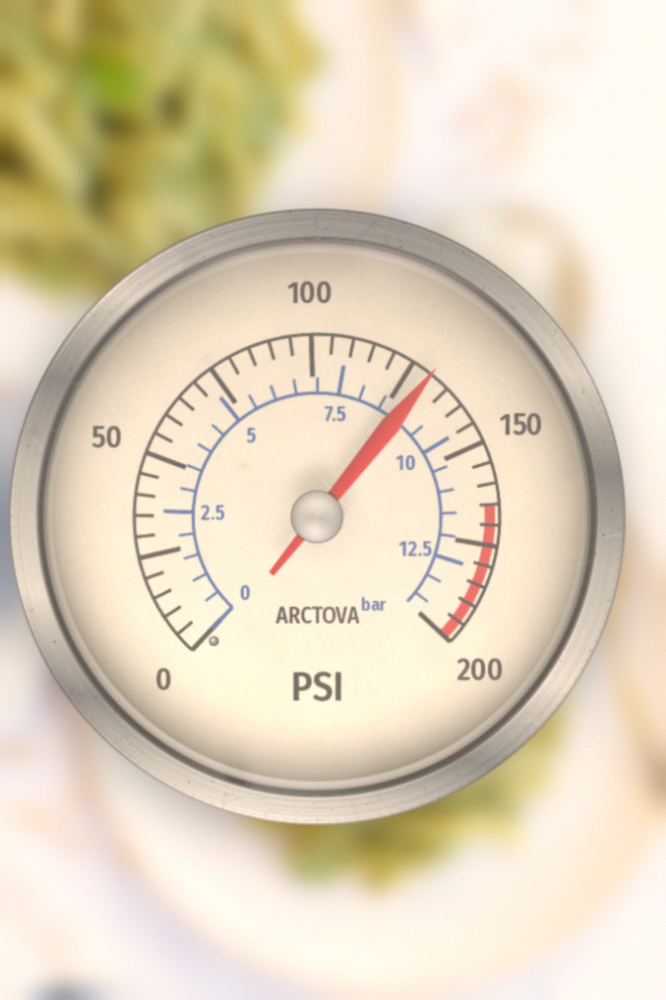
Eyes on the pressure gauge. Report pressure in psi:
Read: 130 psi
